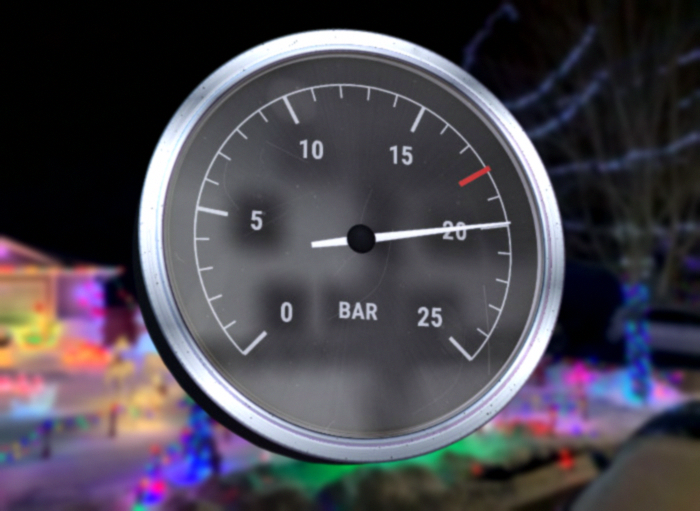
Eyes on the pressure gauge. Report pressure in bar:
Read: 20 bar
